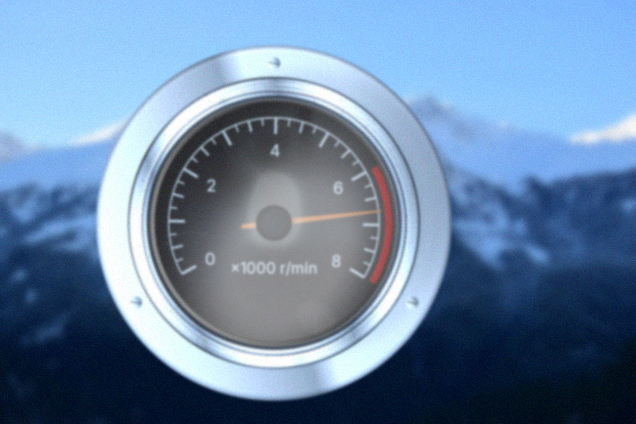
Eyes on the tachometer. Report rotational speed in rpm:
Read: 6750 rpm
